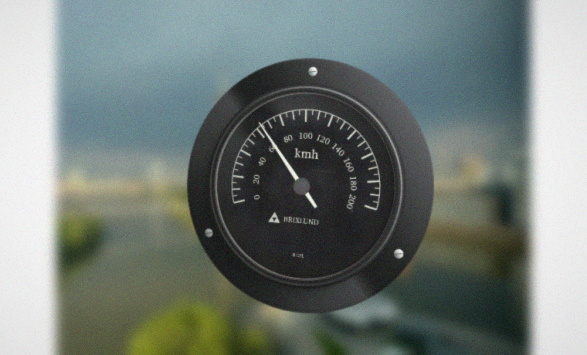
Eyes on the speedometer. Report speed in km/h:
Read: 65 km/h
